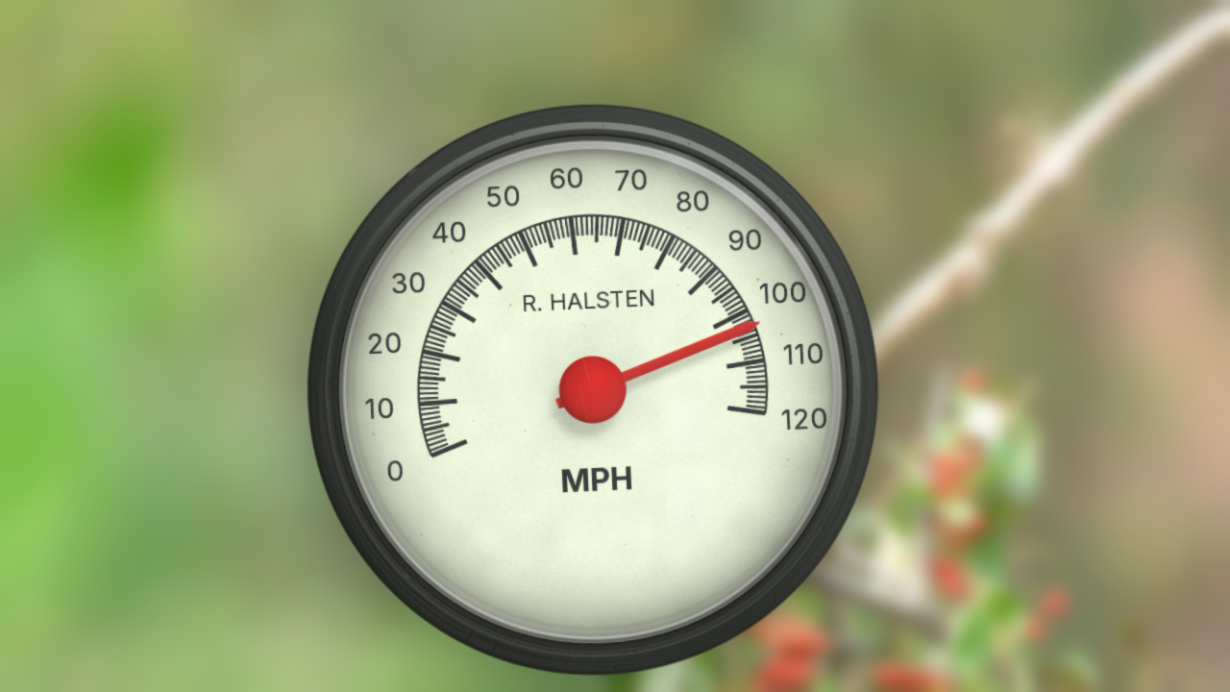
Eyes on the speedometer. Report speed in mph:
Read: 103 mph
